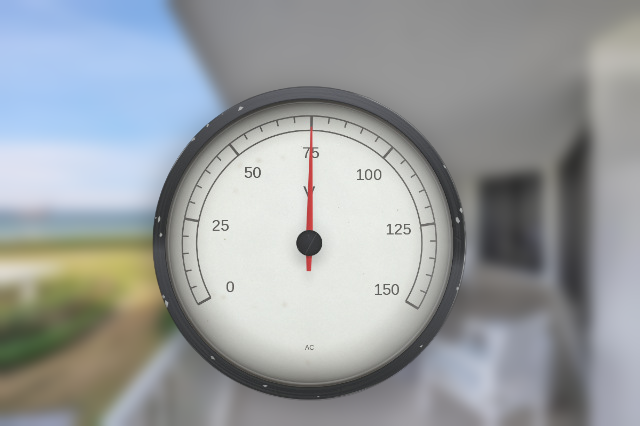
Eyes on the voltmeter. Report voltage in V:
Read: 75 V
